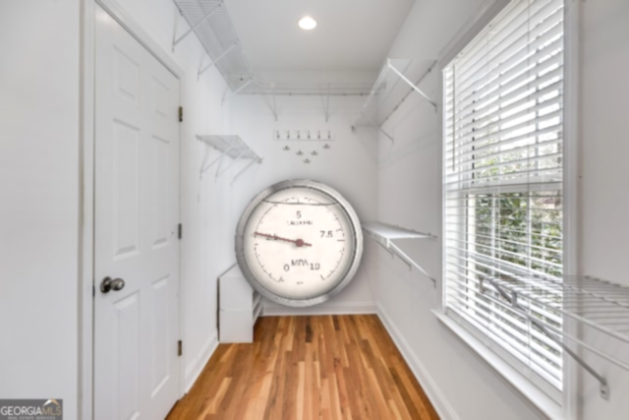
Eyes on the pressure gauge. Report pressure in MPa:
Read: 2.5 MPa
